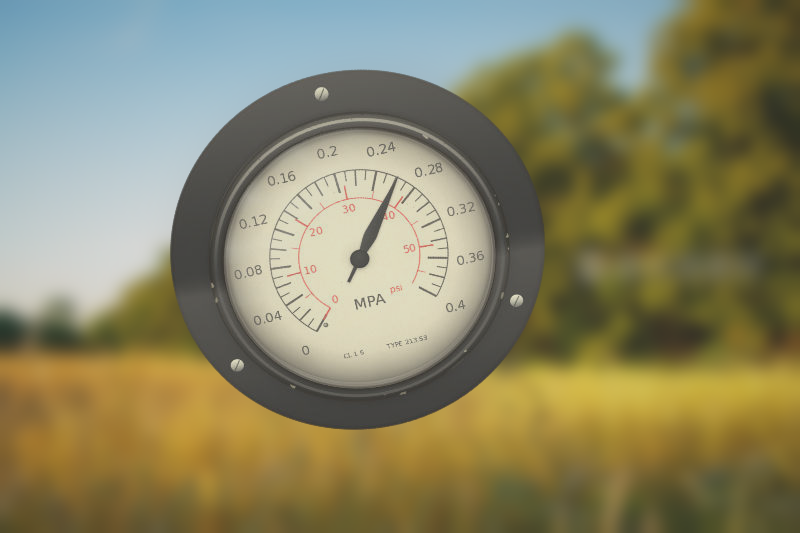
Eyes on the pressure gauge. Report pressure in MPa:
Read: 0.26 MPa
